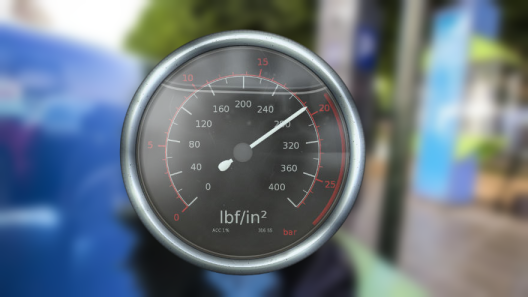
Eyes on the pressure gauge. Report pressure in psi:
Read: 280 psi
